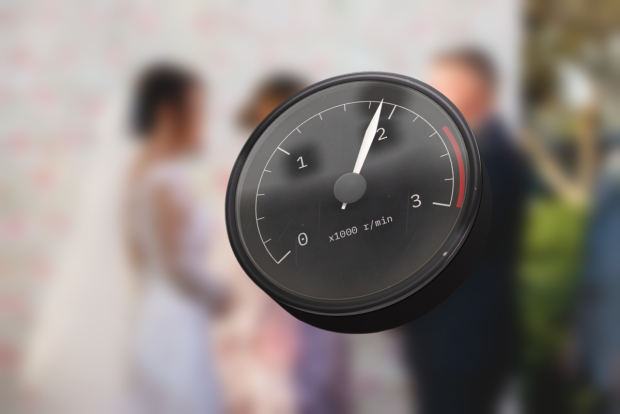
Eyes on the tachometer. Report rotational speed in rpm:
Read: 1900 rpm
